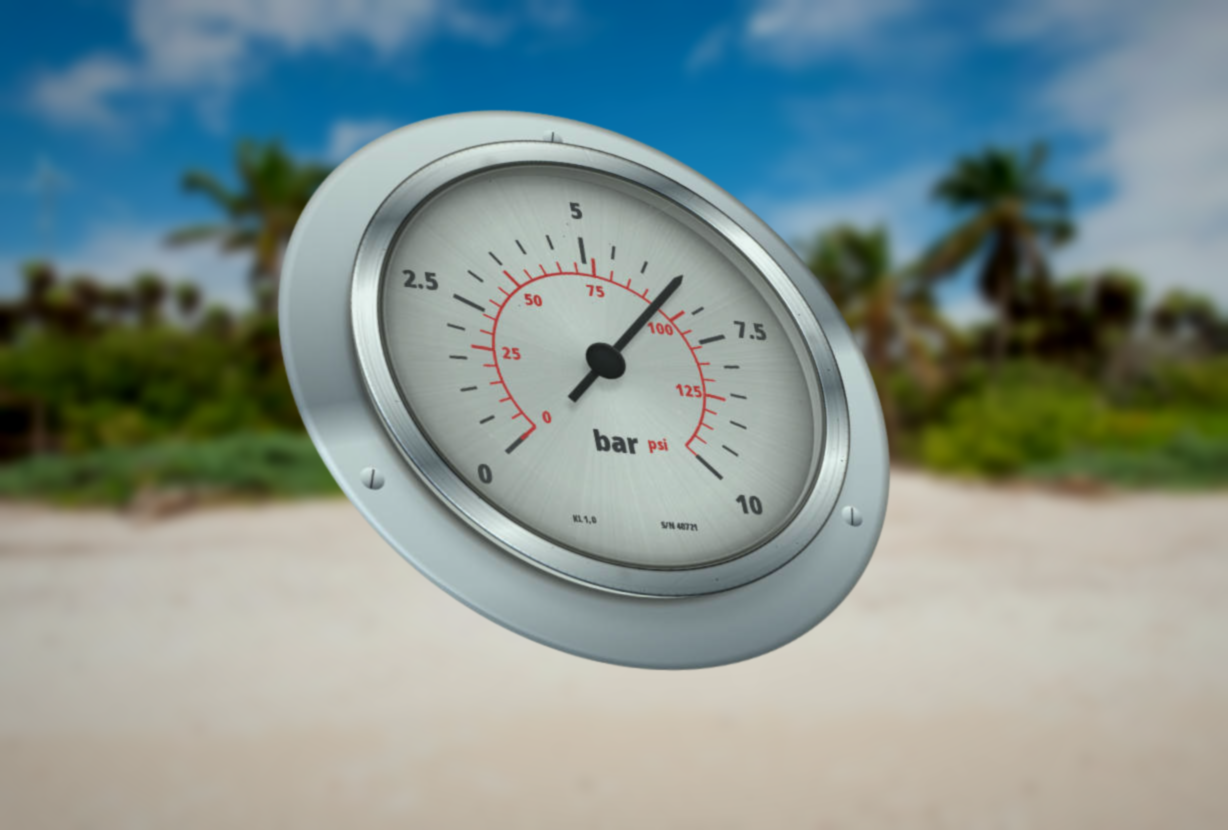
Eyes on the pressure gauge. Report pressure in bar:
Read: 6.5 bar
